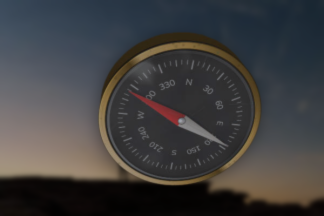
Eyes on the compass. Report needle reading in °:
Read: 295 °
